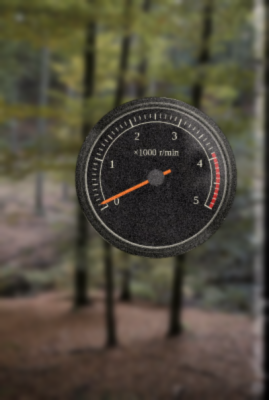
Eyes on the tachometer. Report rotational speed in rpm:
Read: 100 rpm
